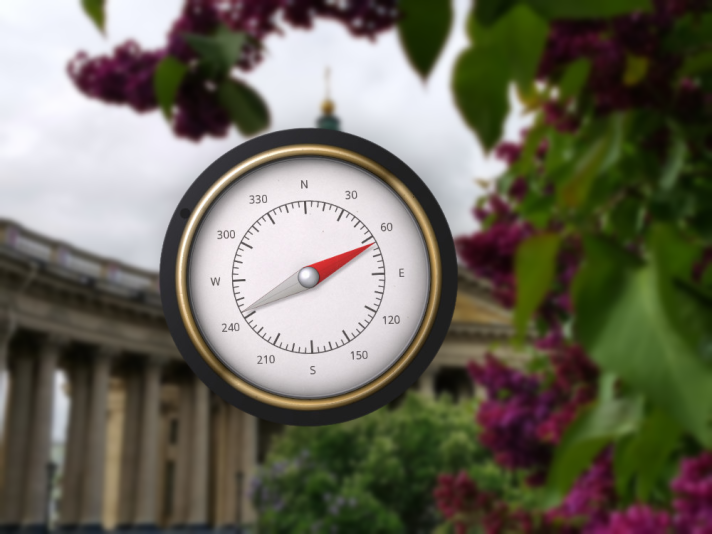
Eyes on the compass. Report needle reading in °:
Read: 65 °
